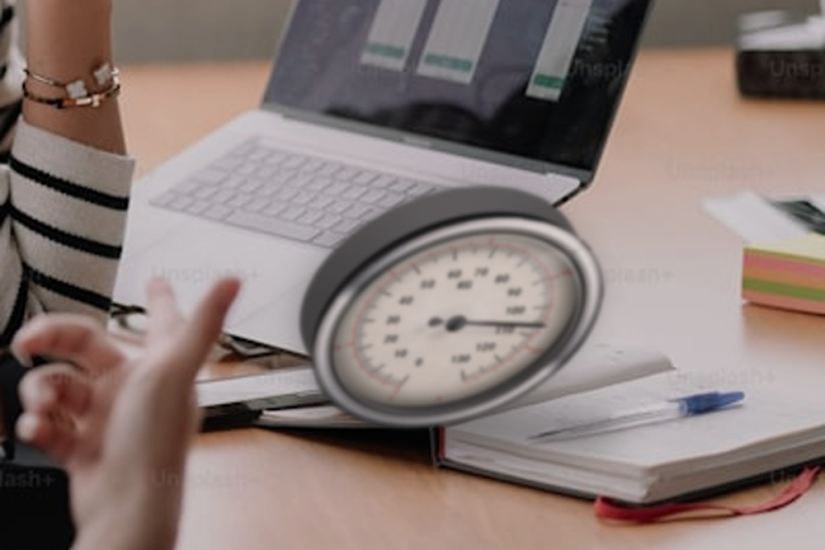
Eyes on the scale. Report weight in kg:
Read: 105 kg
